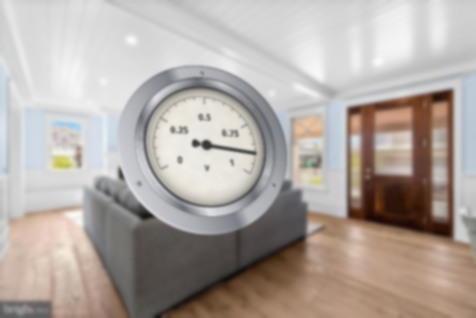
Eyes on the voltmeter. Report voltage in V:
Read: 0.9 V
